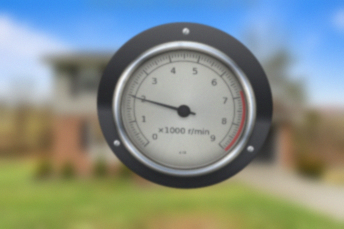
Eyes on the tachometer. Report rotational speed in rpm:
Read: 2000 rpm
